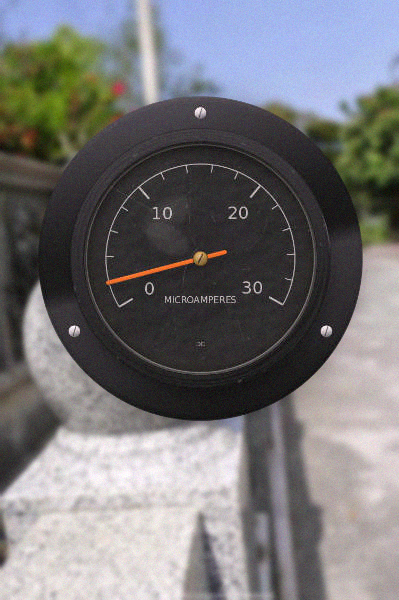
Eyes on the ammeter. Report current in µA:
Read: 2 µA
